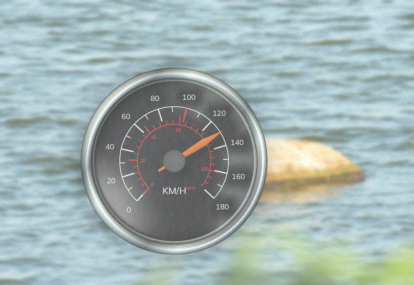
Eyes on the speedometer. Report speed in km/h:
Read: 130 km/h
